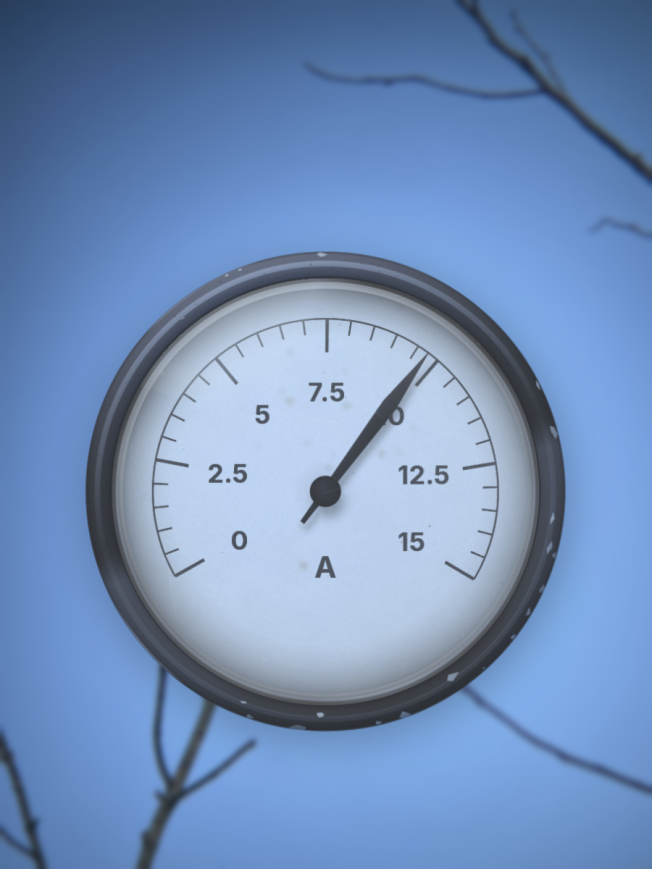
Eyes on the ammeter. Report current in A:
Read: 9.75 A
